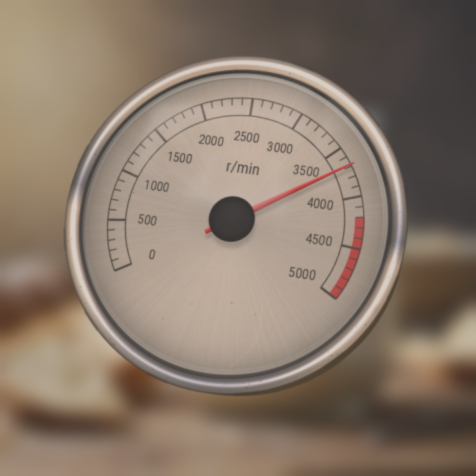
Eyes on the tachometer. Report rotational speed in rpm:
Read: 3700 rpm
